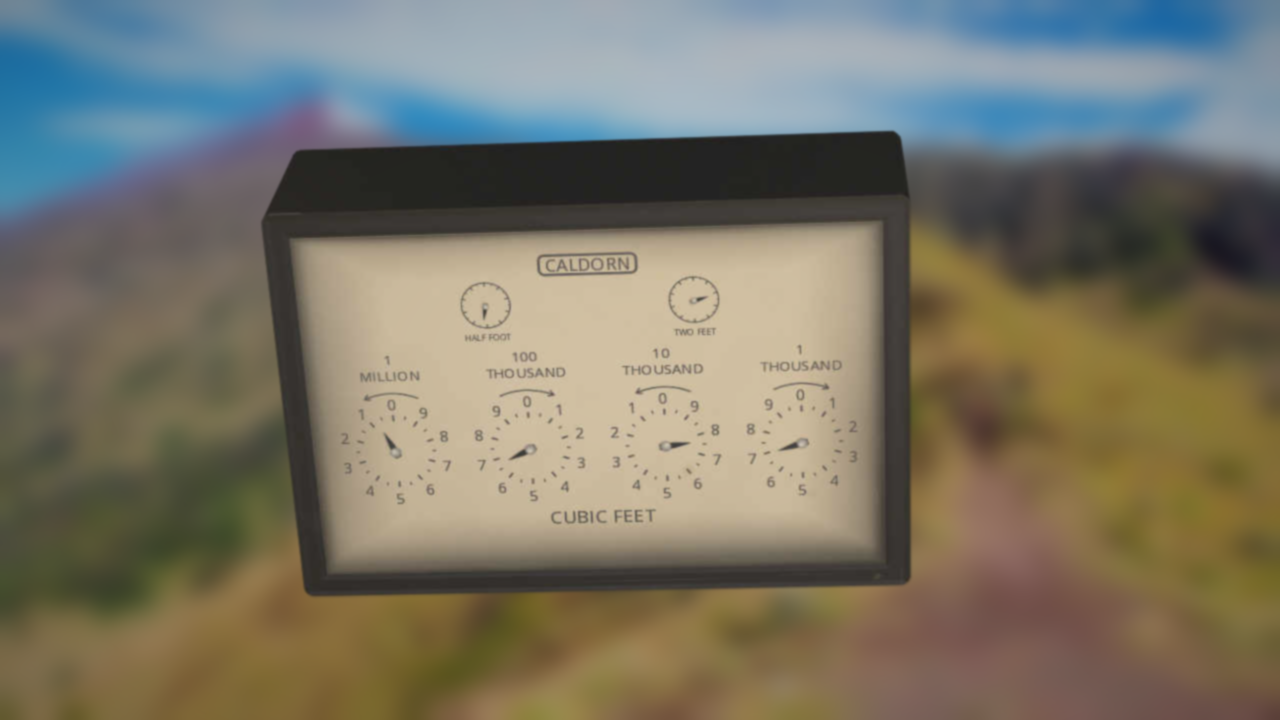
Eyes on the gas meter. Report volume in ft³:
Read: 67700 ft³
